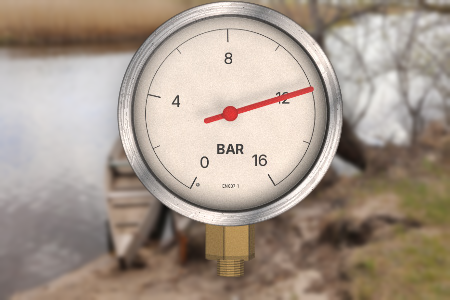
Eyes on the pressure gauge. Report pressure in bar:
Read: 12 bar
